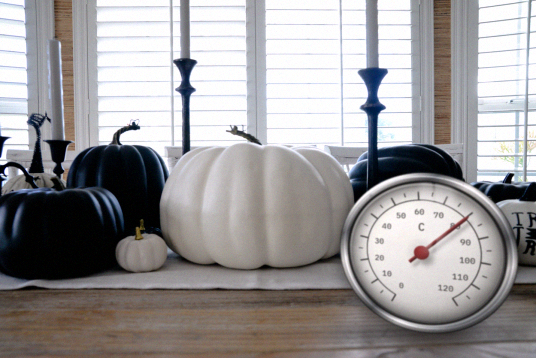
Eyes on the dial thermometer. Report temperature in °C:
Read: 80 °C
